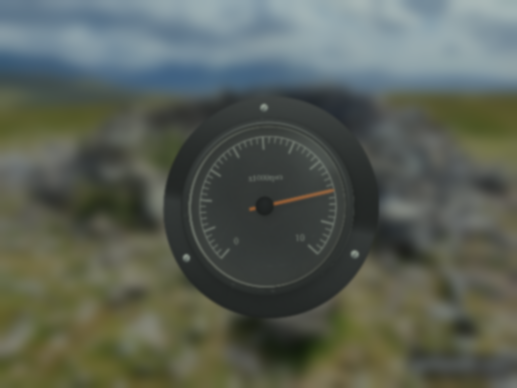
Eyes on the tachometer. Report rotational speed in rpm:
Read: 8000 rpm
